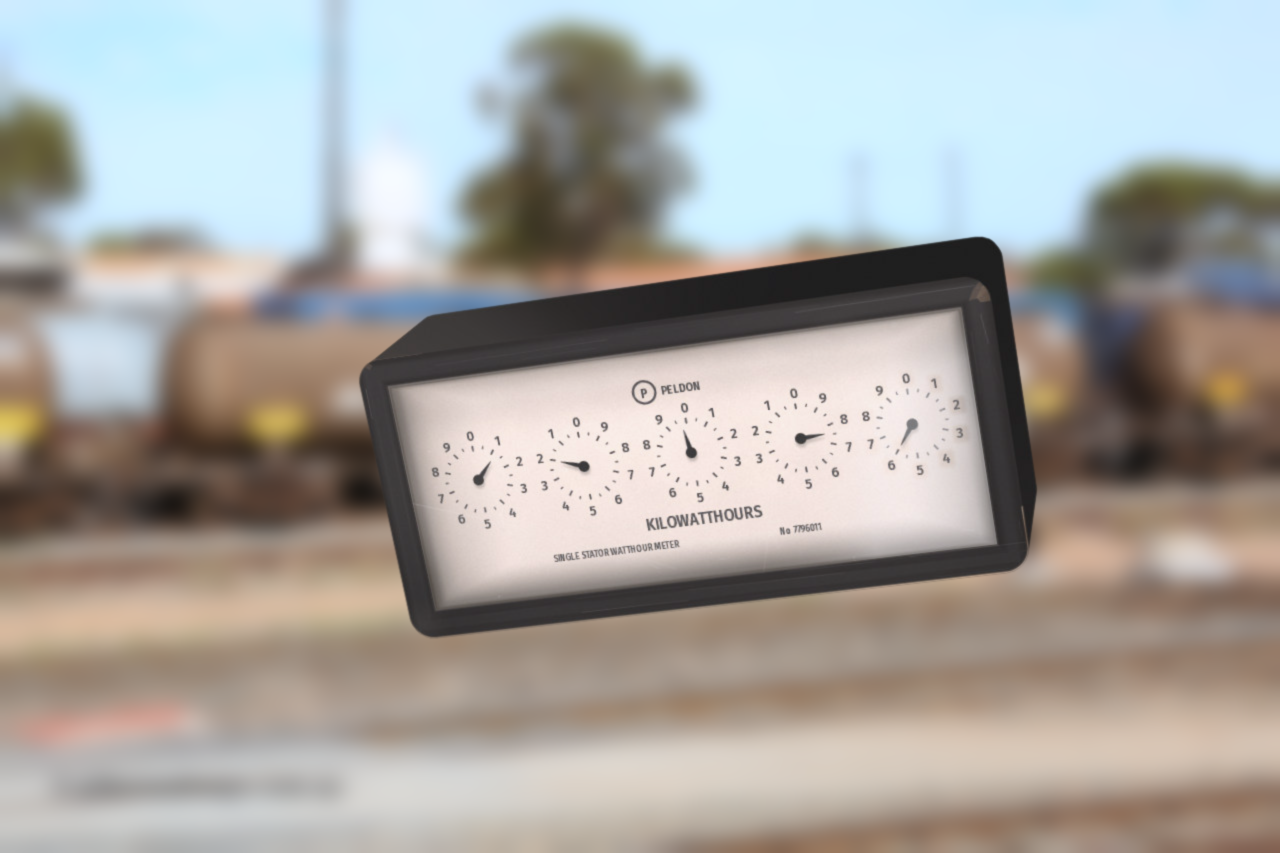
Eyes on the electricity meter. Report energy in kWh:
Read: 11976 kWh
